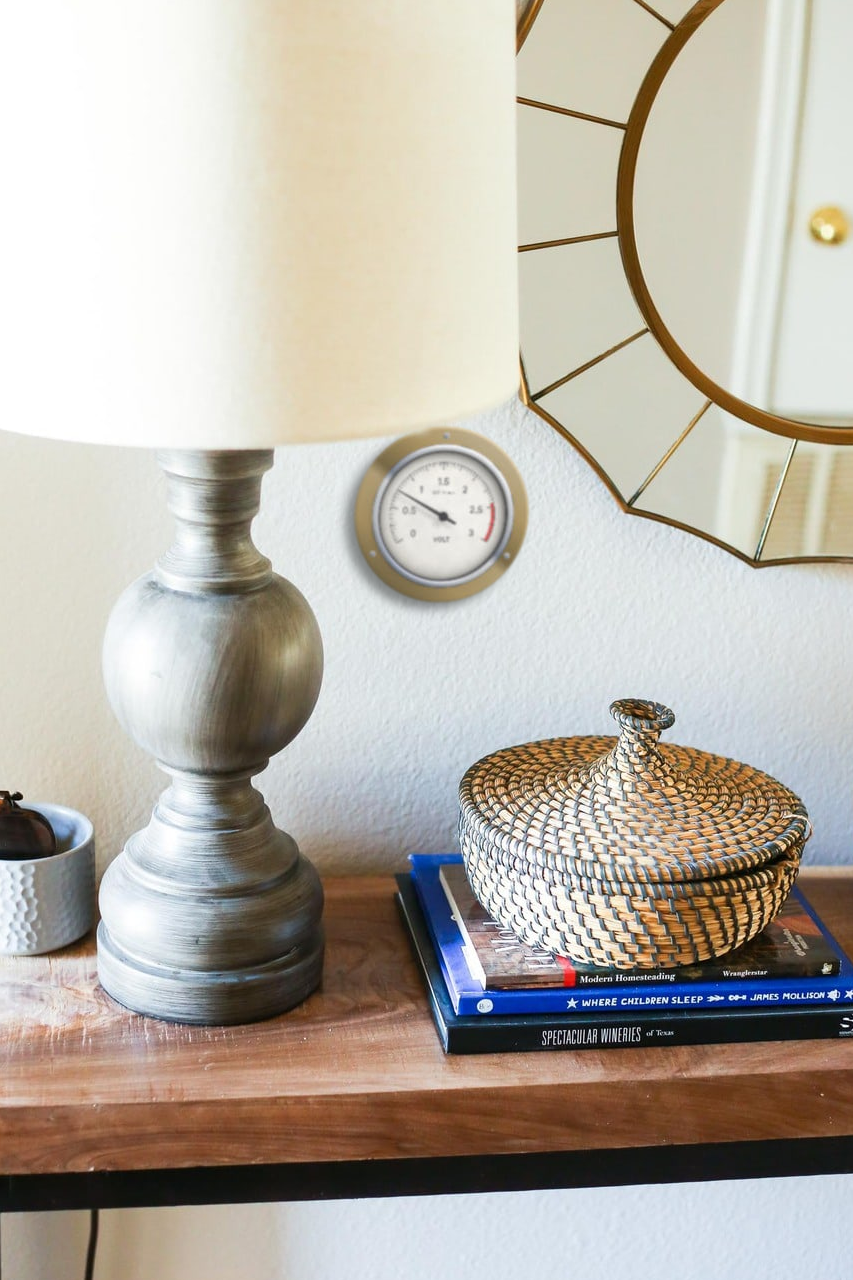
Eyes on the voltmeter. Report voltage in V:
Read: 0.75 V
